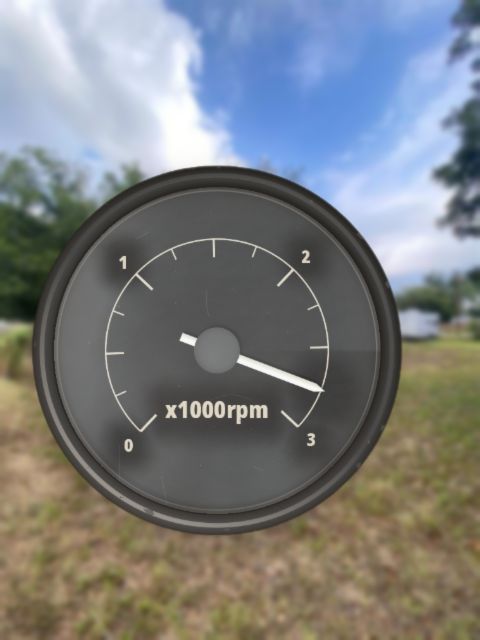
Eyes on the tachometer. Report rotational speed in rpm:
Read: 2750 rpm
